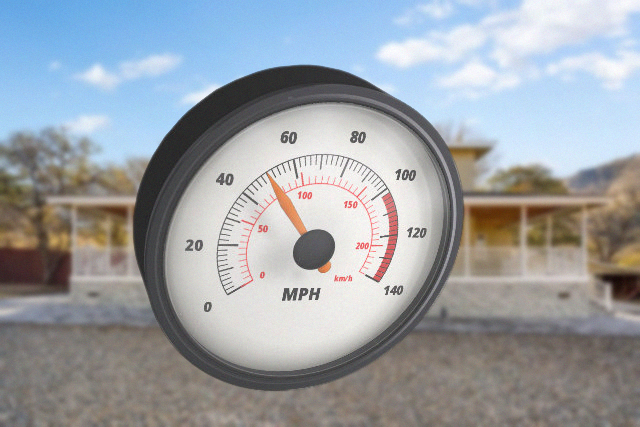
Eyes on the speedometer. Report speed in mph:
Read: 50 mph
